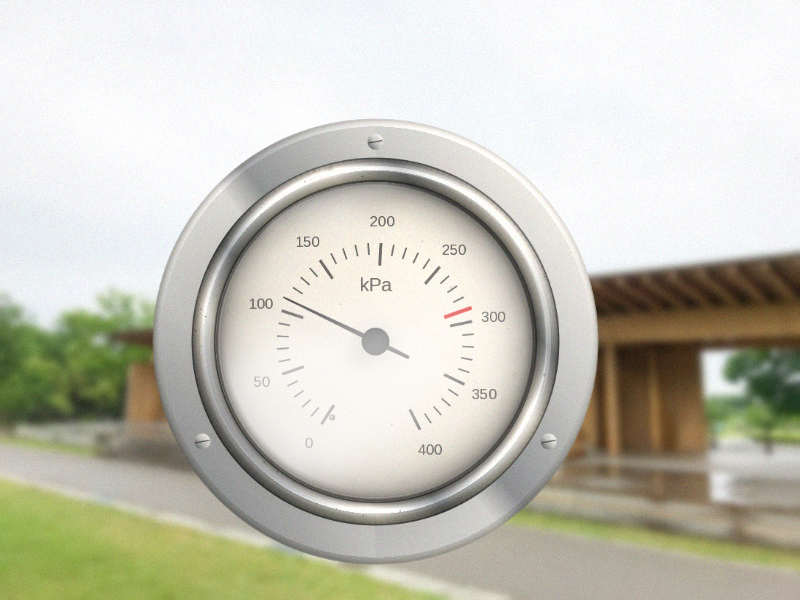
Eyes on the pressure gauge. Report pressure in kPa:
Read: 110 kPa
